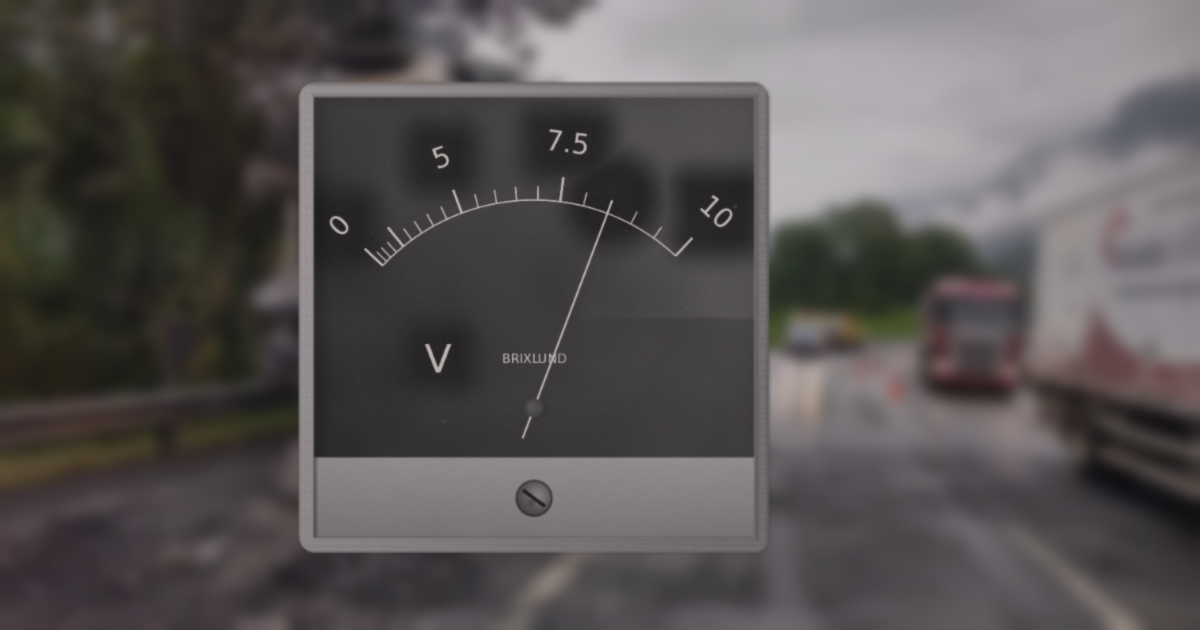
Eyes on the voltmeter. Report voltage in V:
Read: 8.5 V
